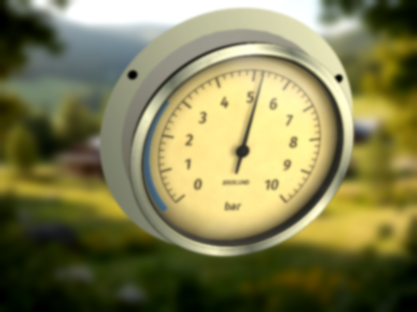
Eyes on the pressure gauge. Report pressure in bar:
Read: 5.2 bar
